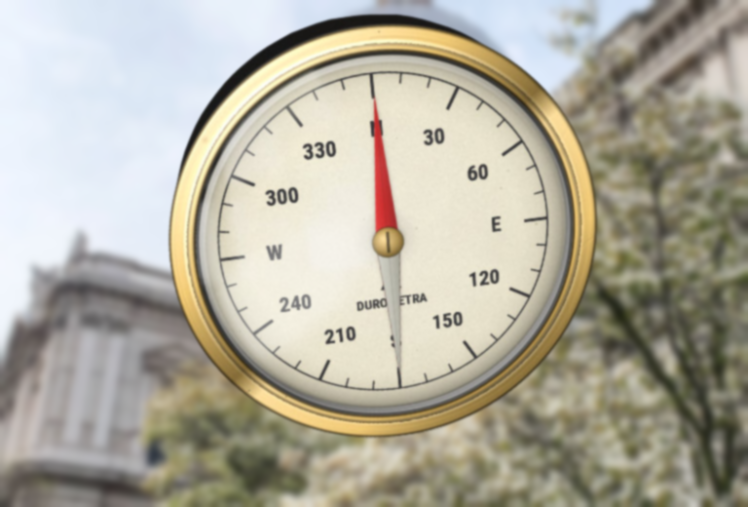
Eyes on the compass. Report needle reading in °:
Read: 0 °
